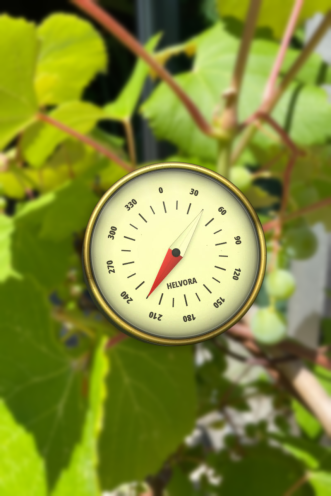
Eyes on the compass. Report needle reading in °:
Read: 225 °
